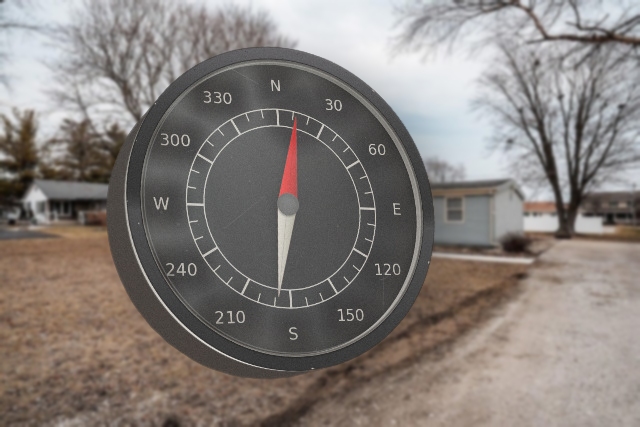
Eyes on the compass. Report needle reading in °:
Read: 10 °
